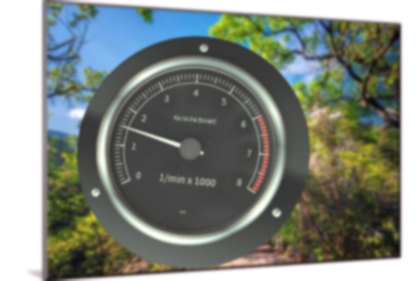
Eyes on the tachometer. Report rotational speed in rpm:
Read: 1500 rpm
